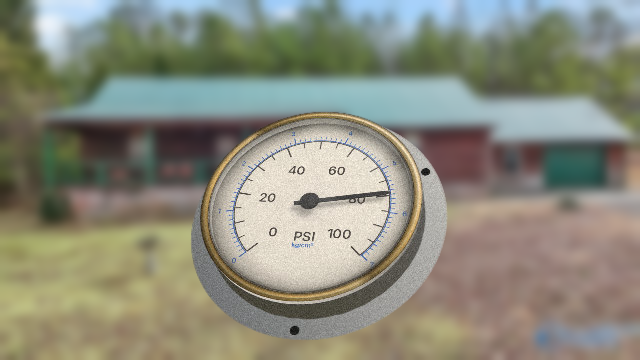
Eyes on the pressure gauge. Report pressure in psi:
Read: 80 psi
